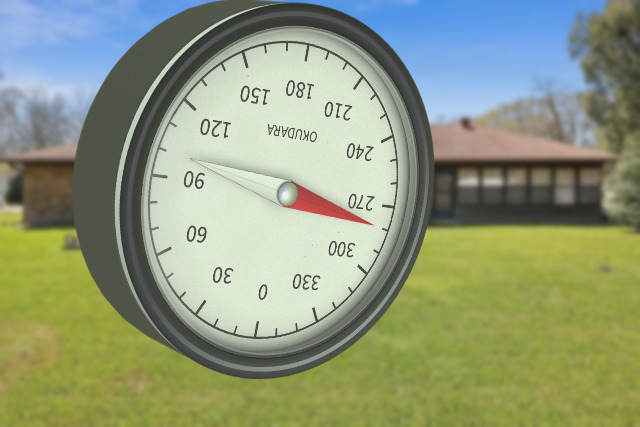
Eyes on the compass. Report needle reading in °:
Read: 280 °
